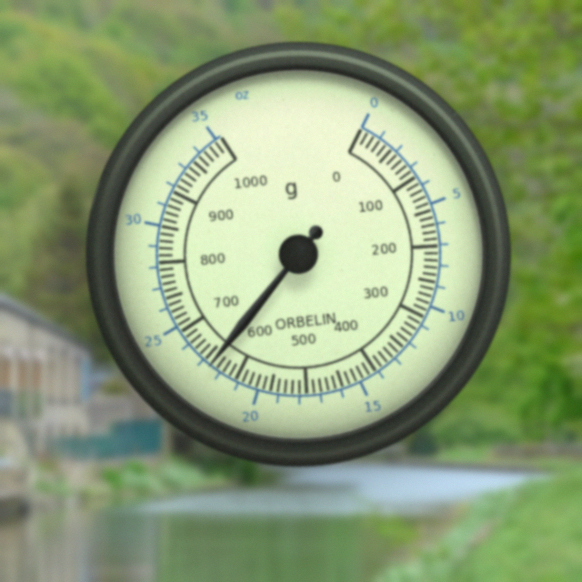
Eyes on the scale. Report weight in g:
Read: 640 g
